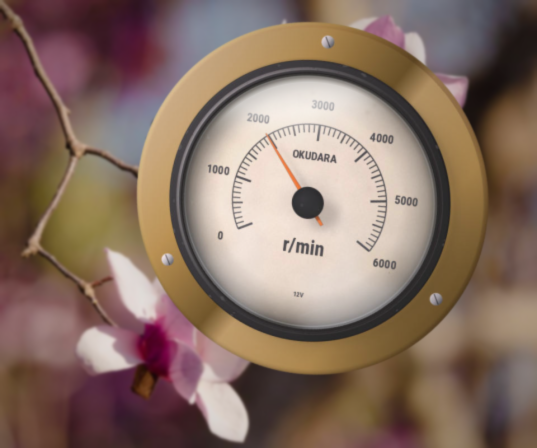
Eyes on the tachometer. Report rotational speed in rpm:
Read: 2000 rpm
